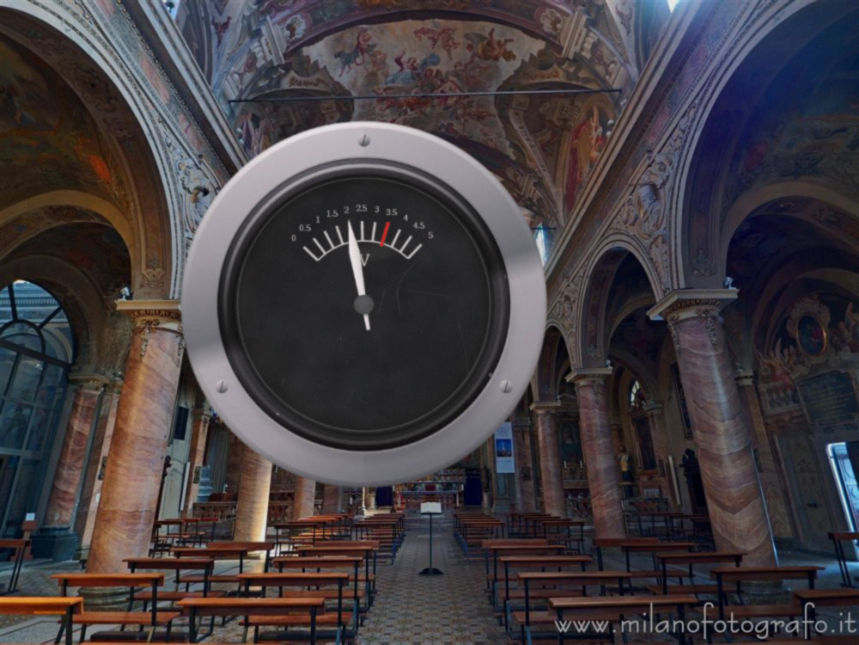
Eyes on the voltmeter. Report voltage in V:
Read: 2 V
